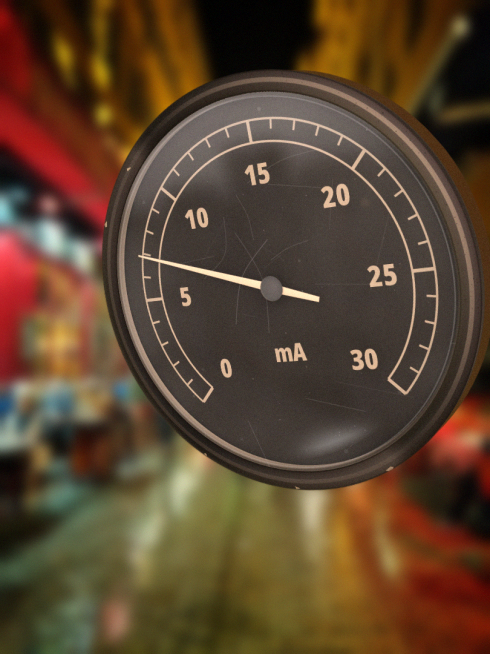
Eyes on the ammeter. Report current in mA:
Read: 7 mA
